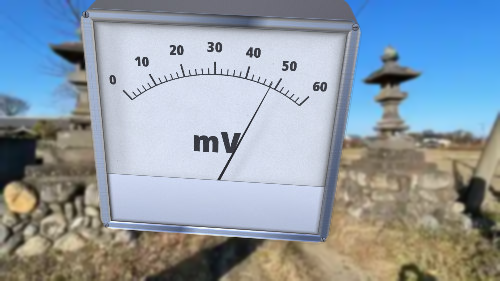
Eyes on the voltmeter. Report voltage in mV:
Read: 48 mV
